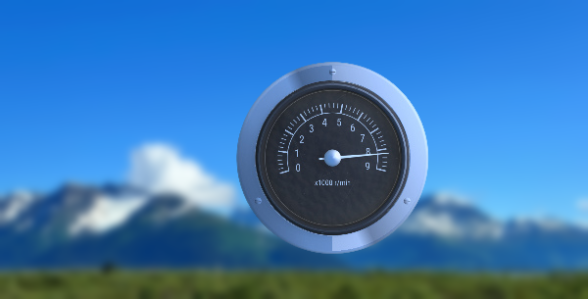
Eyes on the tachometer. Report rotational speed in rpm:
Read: 8200 rpm
